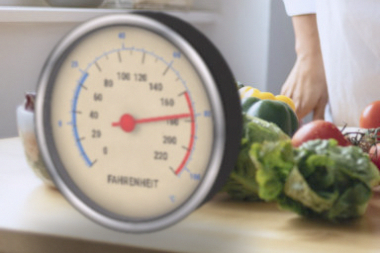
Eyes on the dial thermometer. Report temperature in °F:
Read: 175 °F
